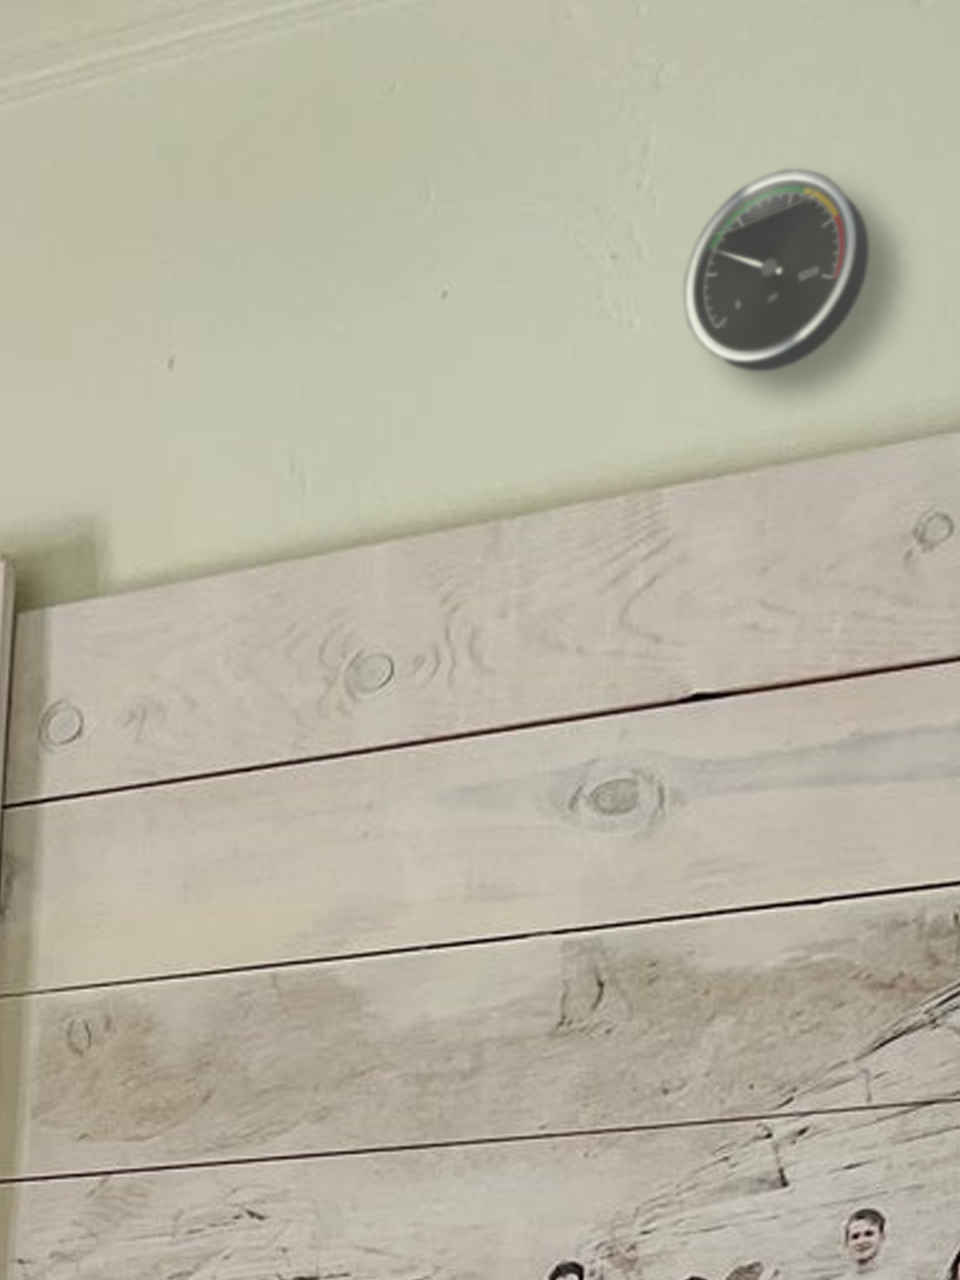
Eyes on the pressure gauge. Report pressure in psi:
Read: 1400 psi
